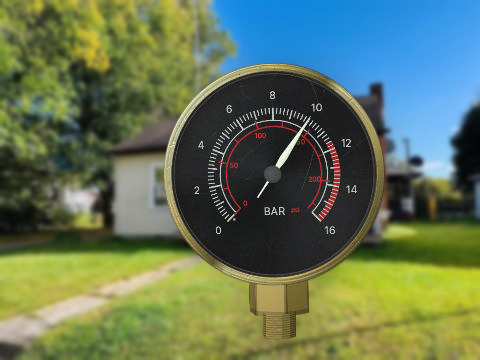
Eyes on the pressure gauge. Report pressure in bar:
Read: 10 bar
